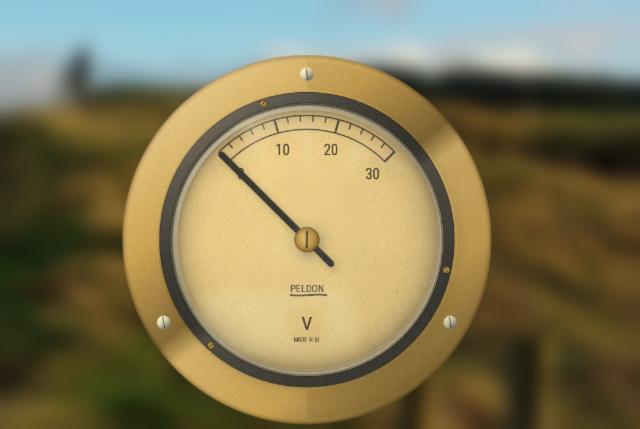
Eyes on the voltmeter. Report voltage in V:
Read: 0 V
